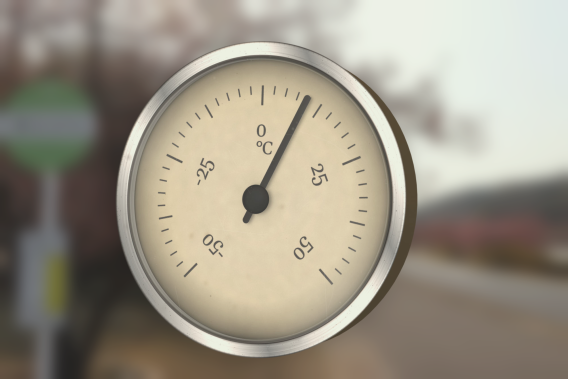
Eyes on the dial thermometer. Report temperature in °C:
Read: 10 °C
